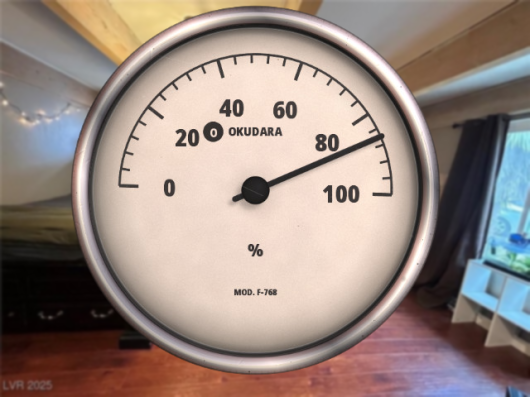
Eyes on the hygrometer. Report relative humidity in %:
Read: 86 %
